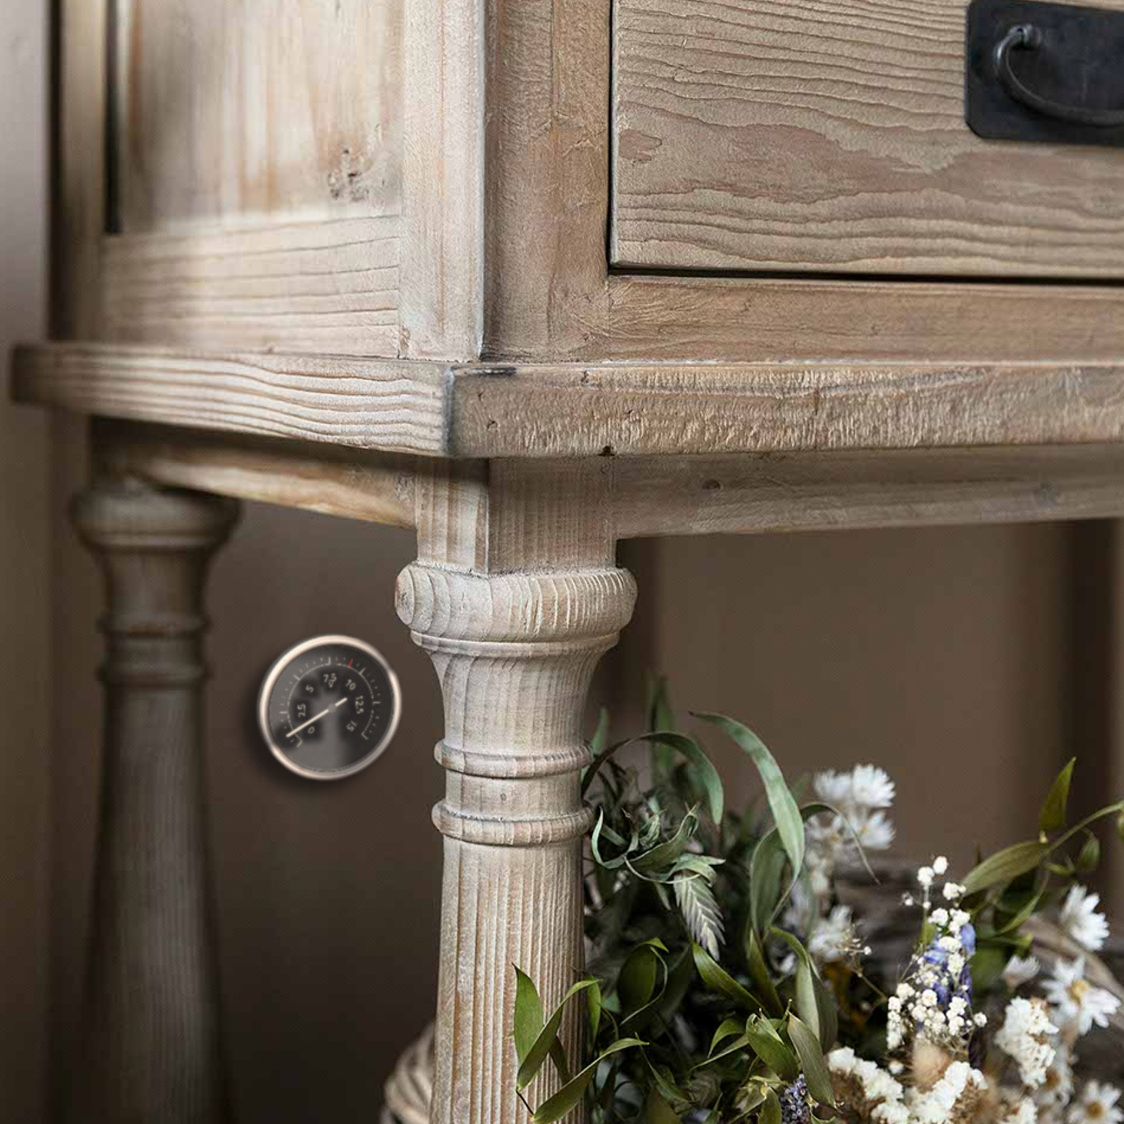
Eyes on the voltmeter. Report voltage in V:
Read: 1 V
